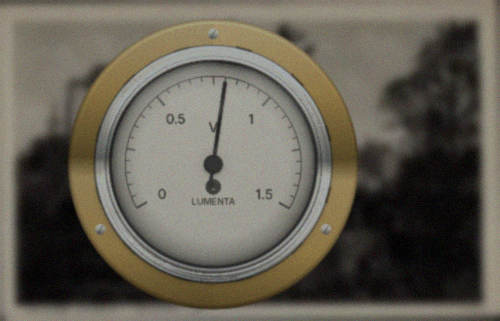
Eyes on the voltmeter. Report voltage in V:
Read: 0.8 V
